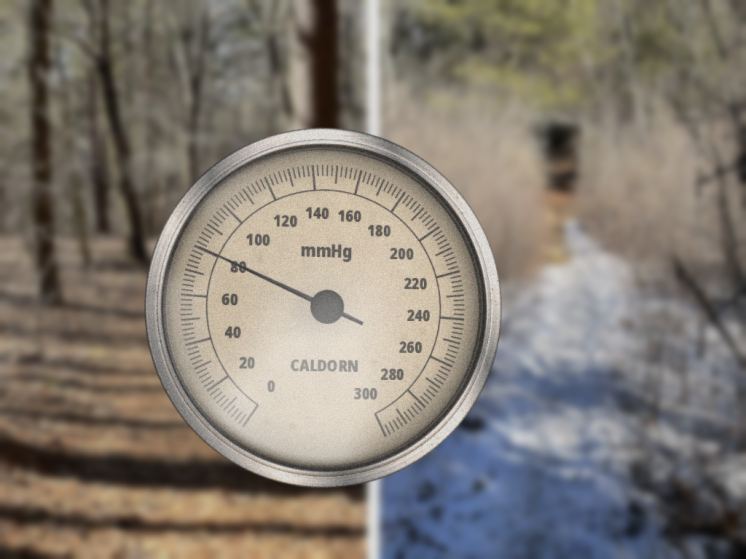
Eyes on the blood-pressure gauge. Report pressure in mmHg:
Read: 80 mmHg
